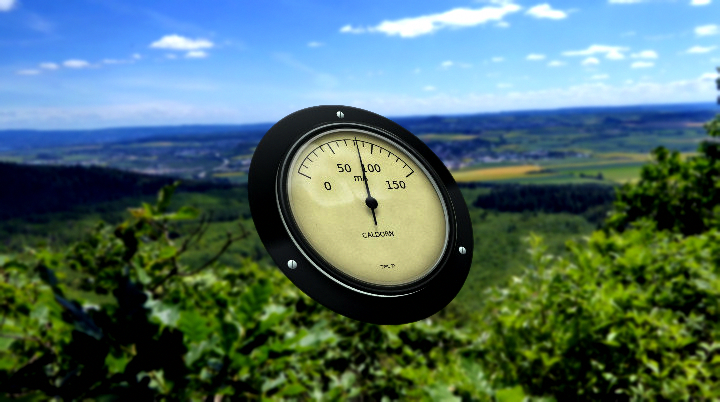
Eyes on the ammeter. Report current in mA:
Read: 80 mA
